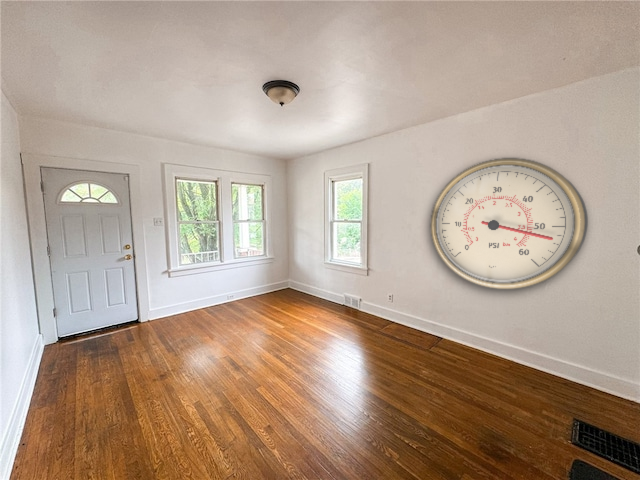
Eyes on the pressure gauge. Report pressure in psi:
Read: 53 psi
